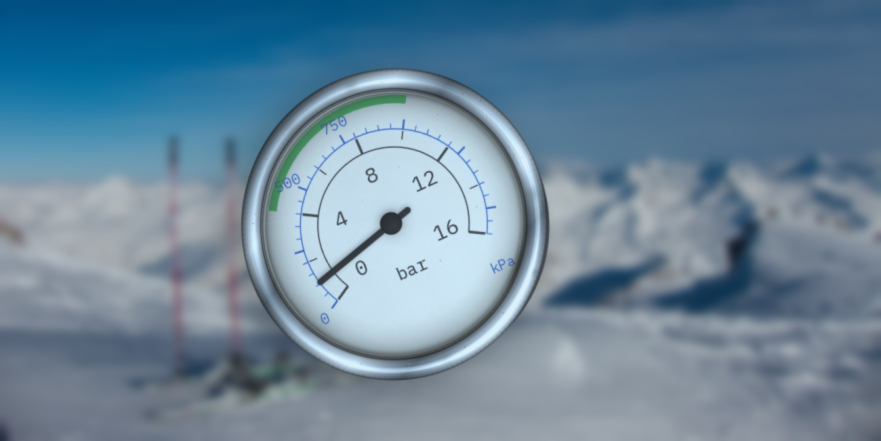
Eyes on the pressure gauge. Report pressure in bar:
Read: 1 bar
